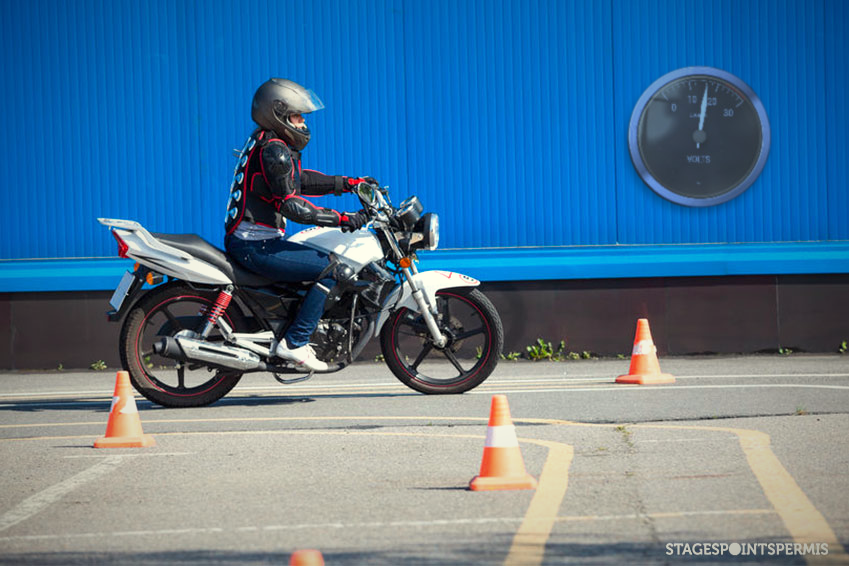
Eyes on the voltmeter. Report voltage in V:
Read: 16 V
